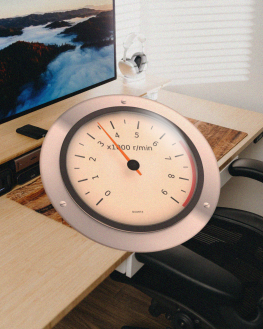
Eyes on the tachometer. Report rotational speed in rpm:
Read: 3500 rpm
